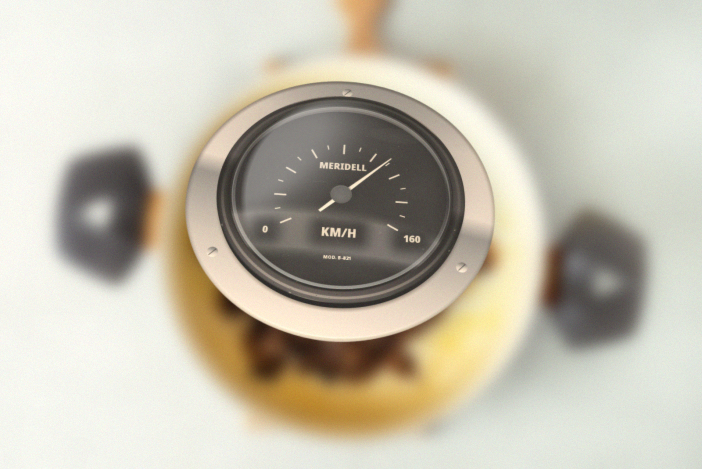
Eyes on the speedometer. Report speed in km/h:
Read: 110 km/h
